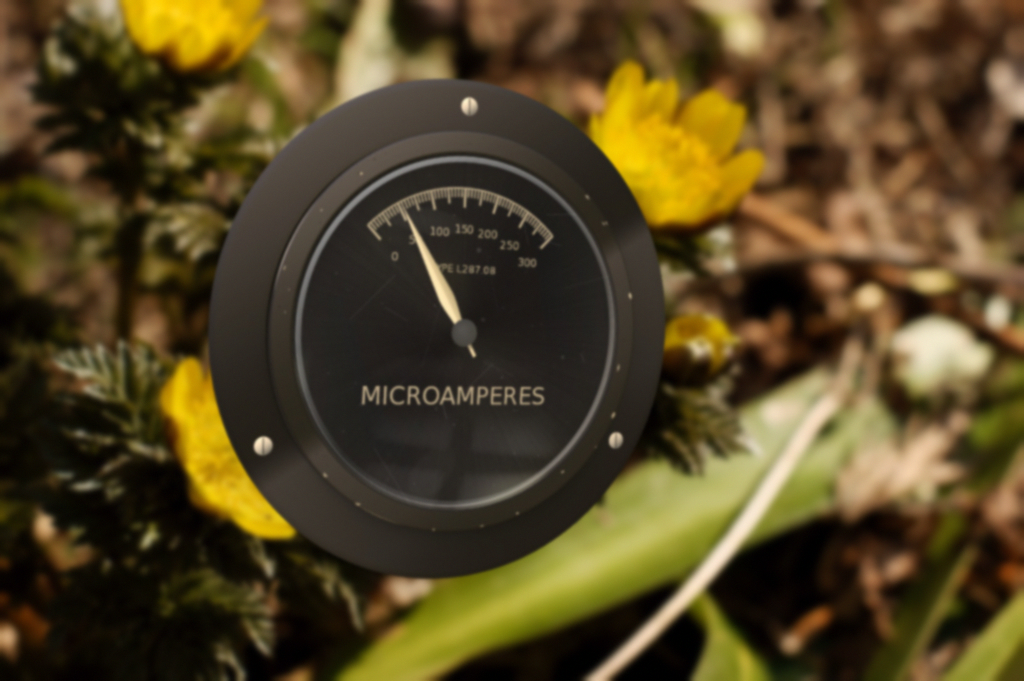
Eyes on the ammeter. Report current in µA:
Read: 50 µA
